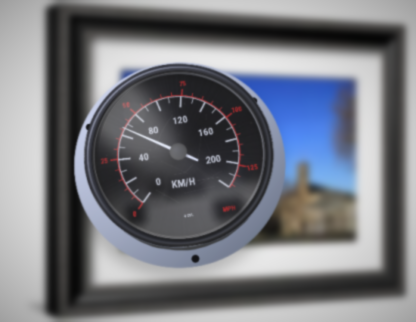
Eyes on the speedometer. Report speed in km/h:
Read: 65 km/h
